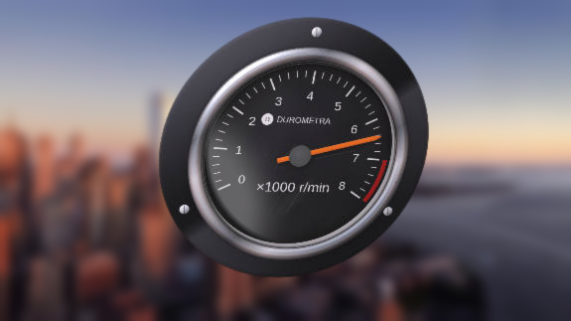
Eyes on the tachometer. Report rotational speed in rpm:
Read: 6400 rpm
